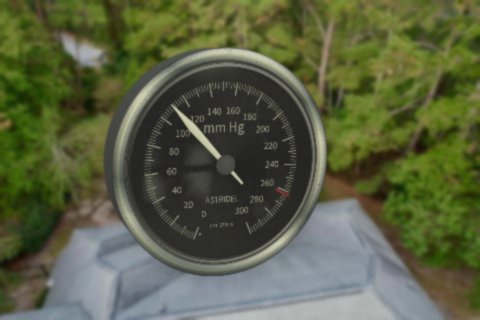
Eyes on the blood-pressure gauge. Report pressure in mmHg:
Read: 110 mmHg
